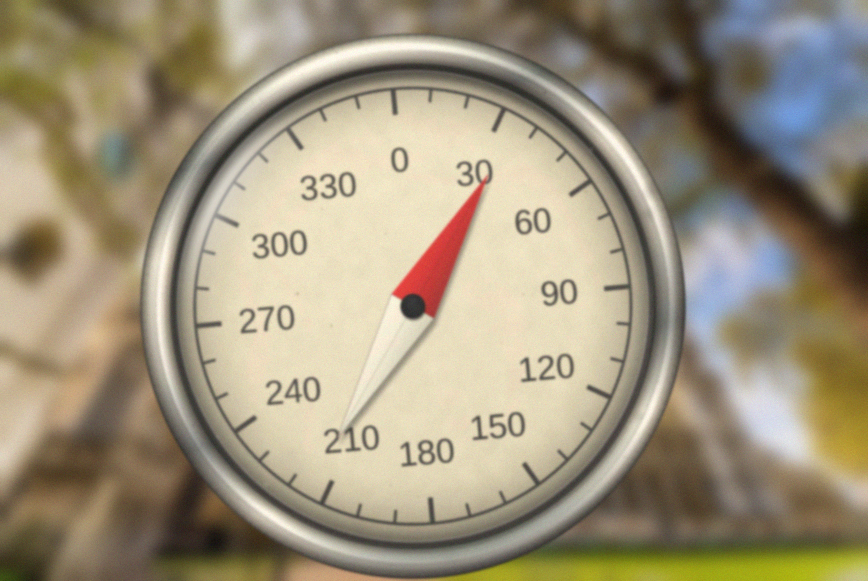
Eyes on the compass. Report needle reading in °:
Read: 35 °
